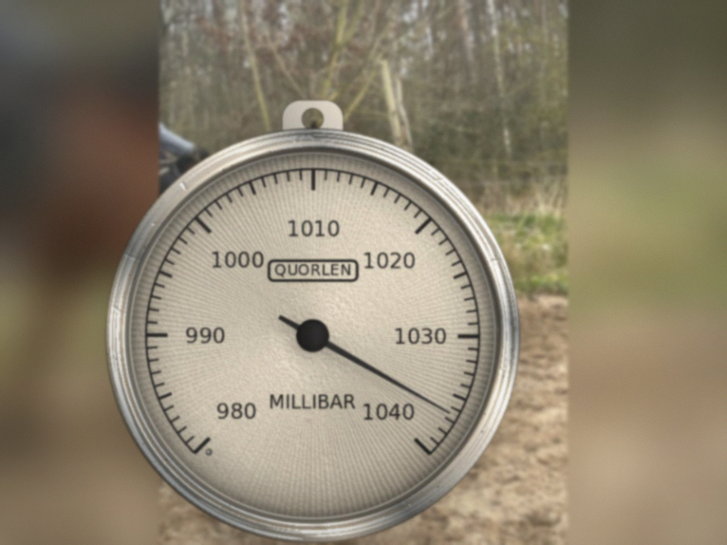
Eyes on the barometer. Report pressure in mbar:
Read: 1036.5 mbar
